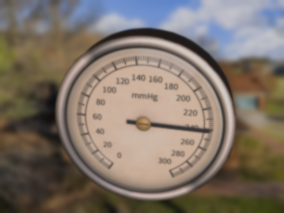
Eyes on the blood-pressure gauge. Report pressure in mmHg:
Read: 240 mmHg
